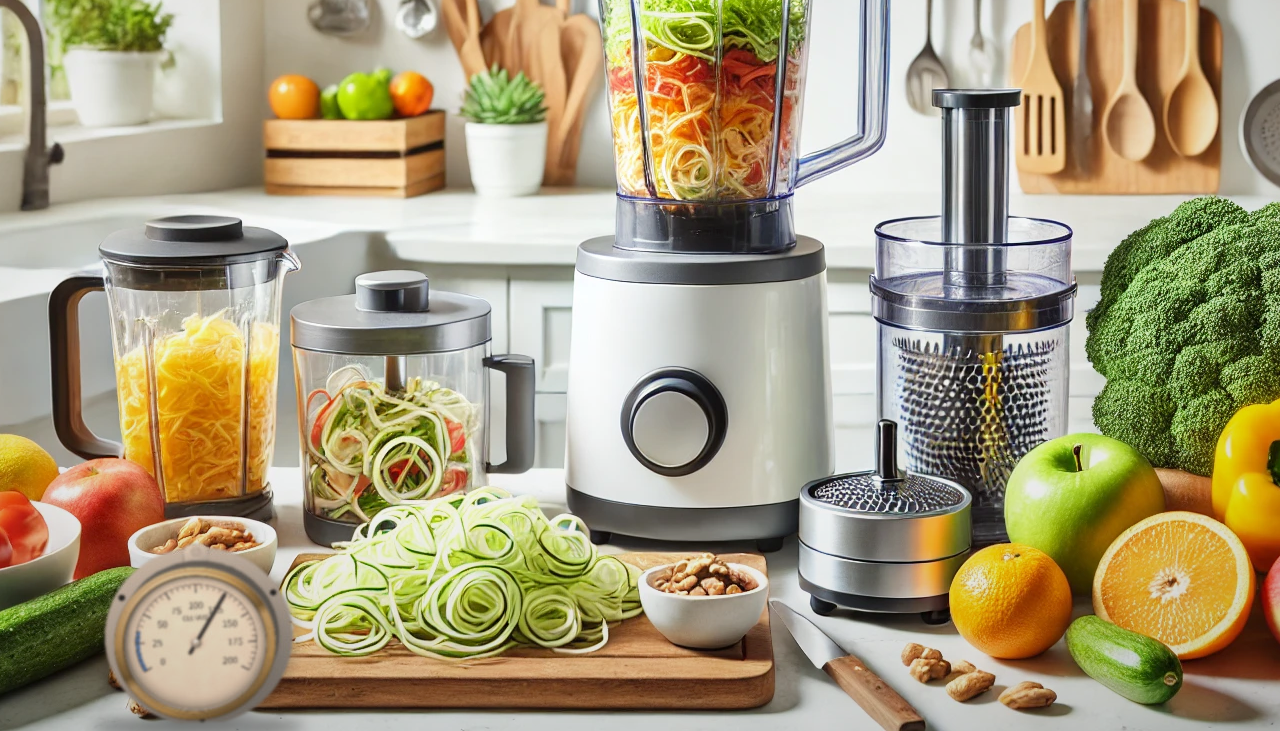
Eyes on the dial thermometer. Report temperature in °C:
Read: 125 °C
